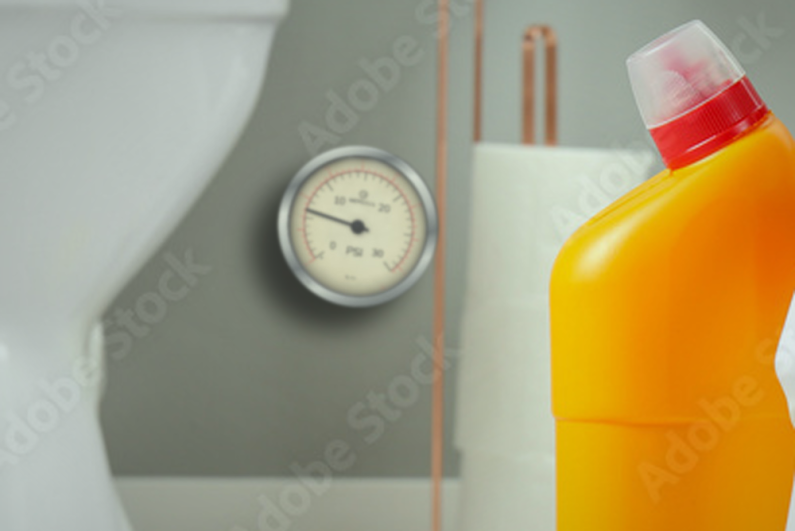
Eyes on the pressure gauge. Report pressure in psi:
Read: 6 psi
